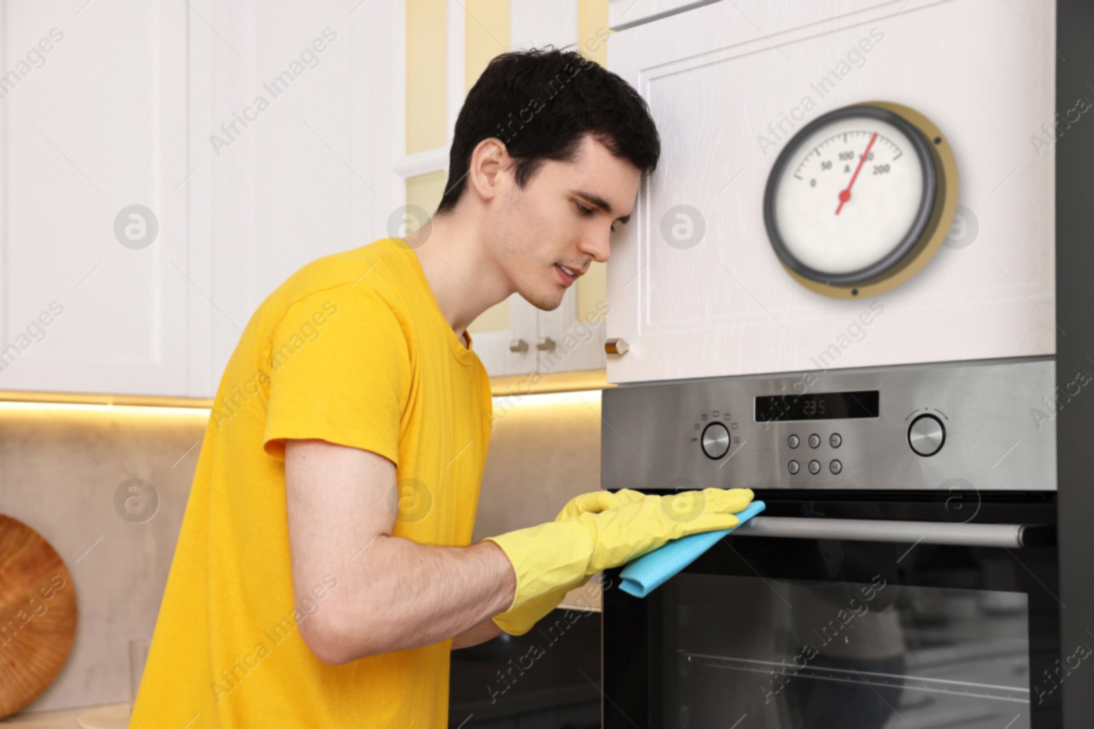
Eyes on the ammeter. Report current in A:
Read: 150 A
